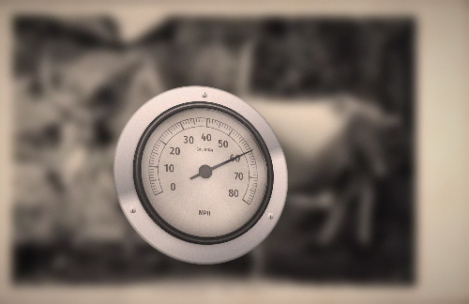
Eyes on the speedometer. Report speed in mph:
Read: 60 mph
